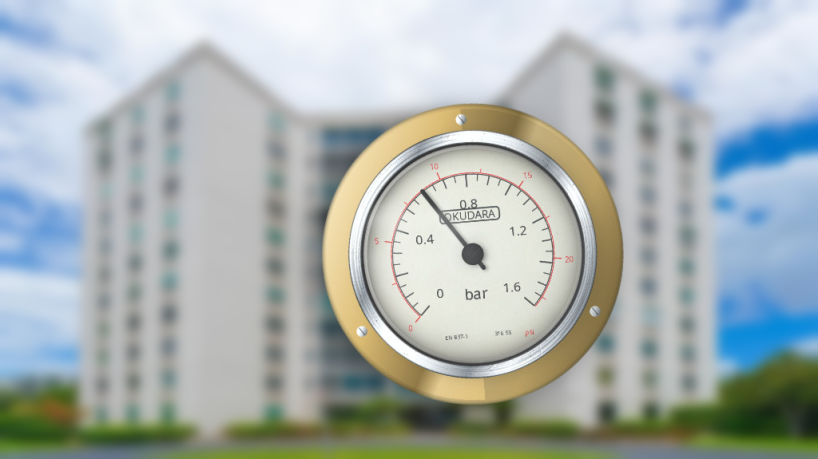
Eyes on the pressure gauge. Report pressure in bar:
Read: 0.6 bar
